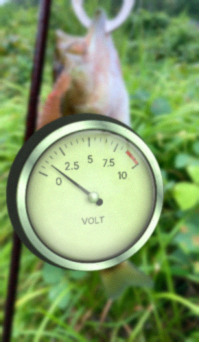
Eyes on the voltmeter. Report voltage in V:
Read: 1 V
